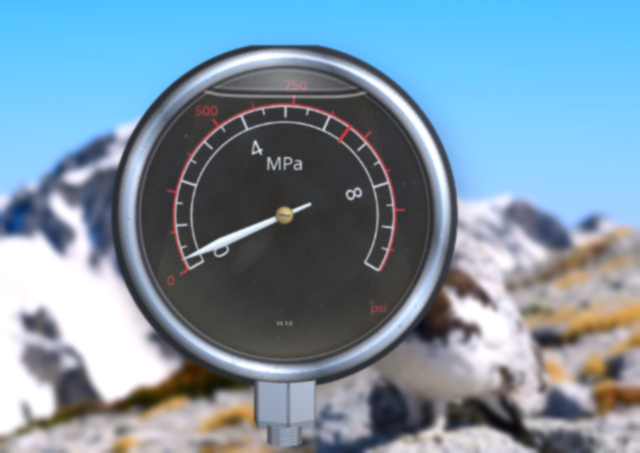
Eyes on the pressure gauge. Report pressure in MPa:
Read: 0.25 MPa
